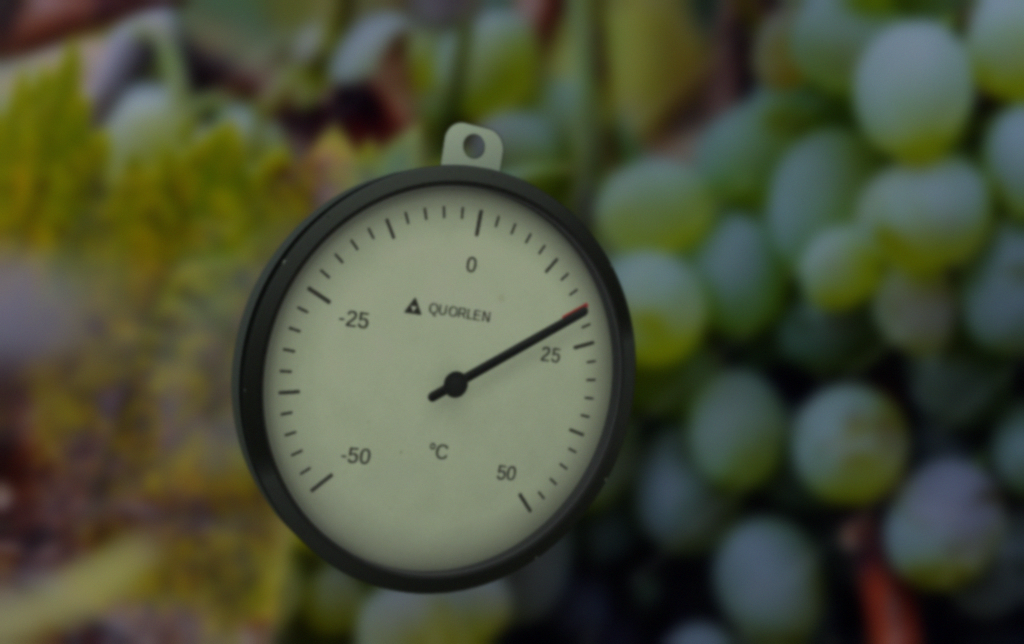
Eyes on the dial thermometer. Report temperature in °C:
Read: 20 °C
